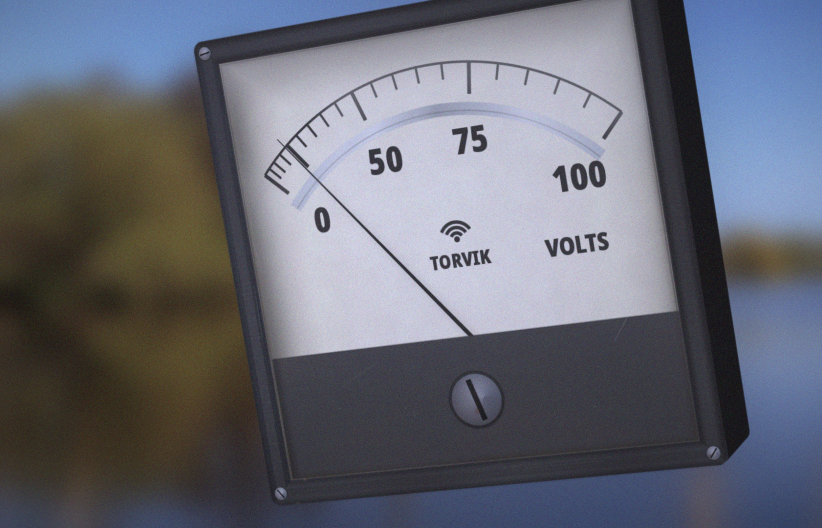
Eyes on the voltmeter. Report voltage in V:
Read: 25 V
